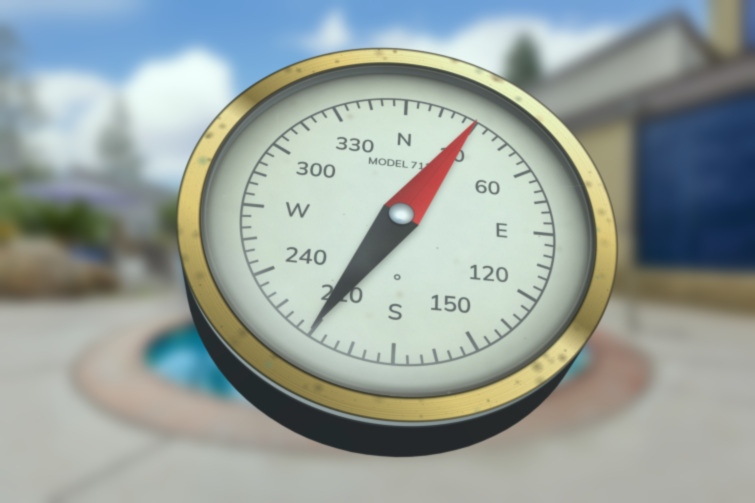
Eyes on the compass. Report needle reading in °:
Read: 30 °
